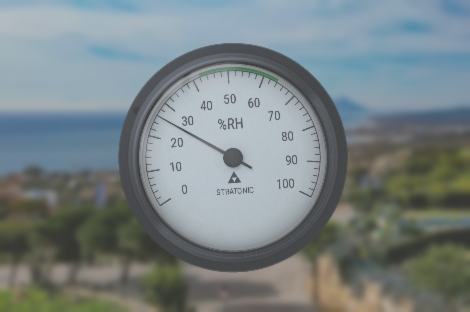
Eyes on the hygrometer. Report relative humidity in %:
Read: 26 %
